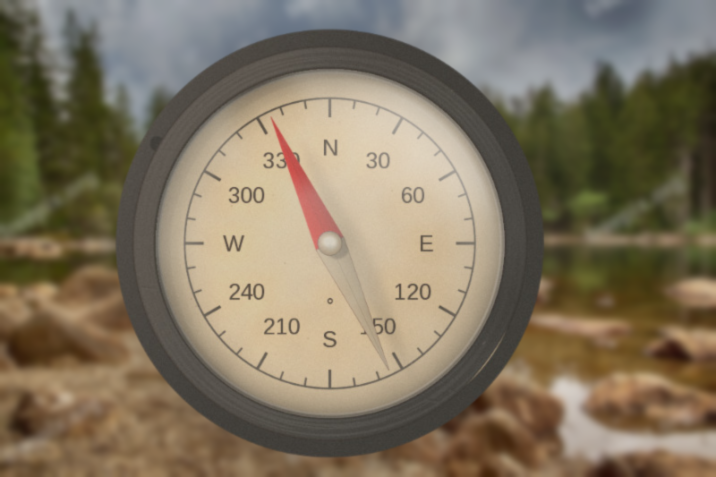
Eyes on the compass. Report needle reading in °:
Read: 335 °
